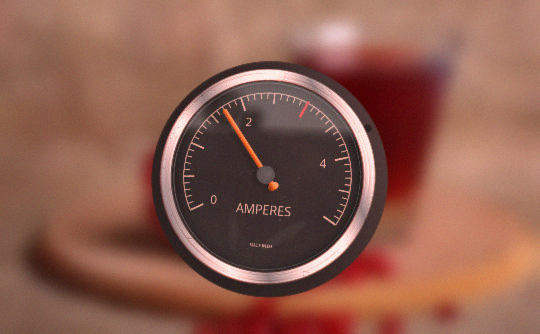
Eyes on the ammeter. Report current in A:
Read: 1.7 A
